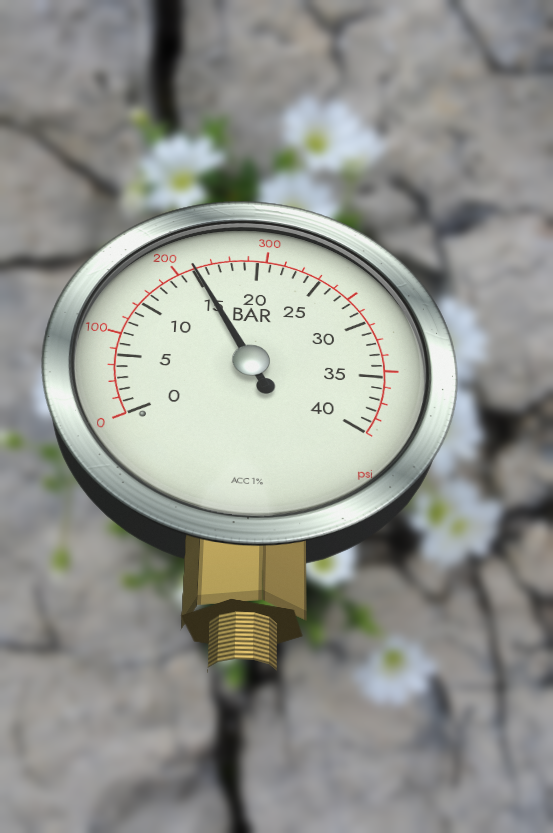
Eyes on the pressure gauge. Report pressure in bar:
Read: 15 bar
